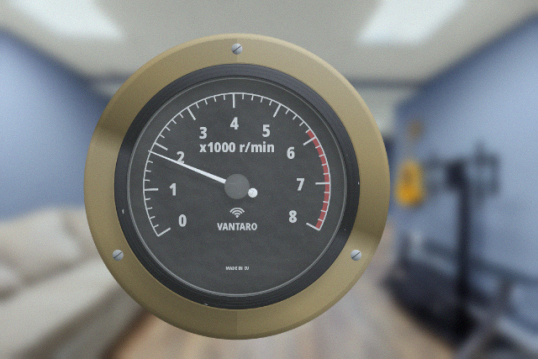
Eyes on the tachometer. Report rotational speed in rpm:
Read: 1800 rpm
